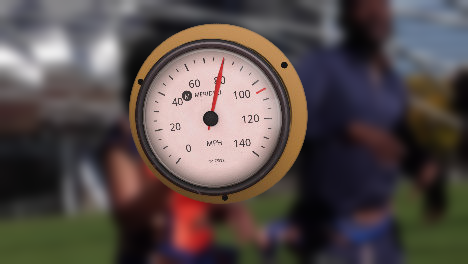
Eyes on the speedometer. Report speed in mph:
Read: 80 mph
